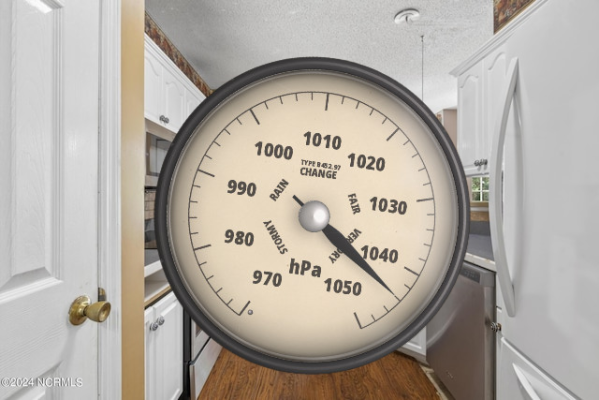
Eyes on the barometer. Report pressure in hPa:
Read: 1044 hPa
